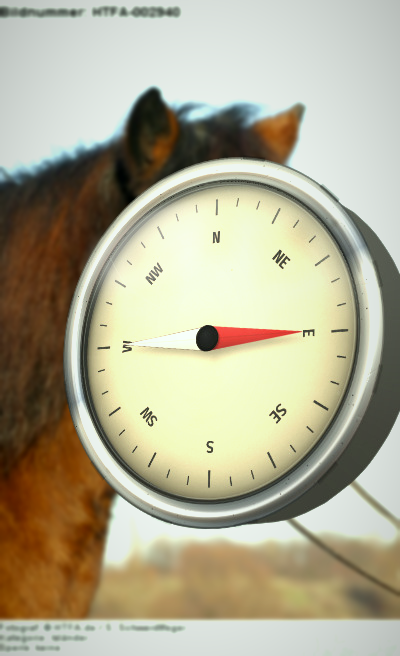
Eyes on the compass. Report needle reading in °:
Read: 90 °
